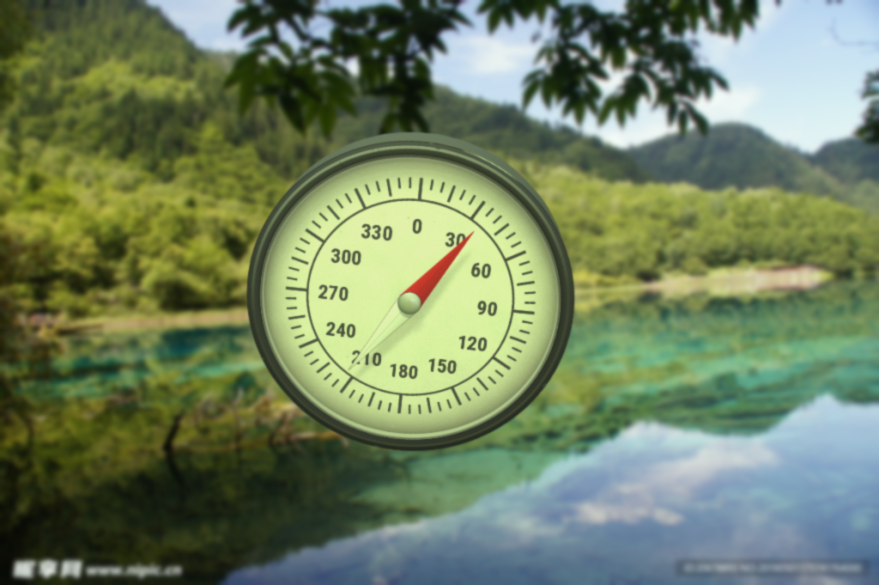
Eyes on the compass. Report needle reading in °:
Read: 35 °
